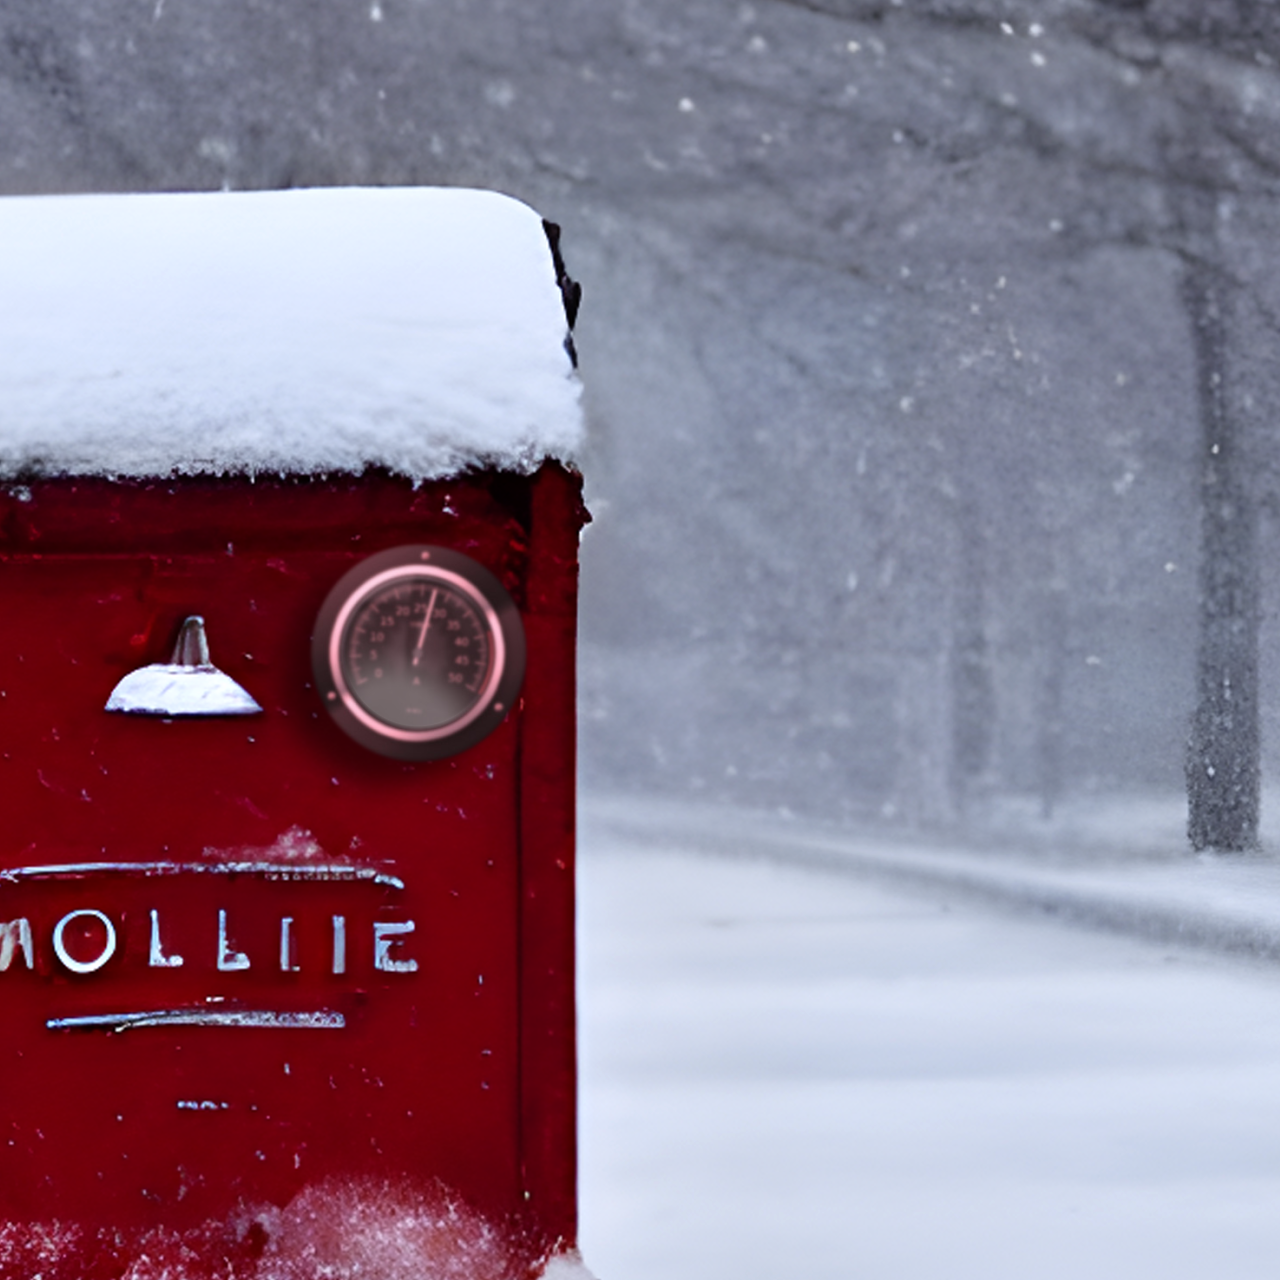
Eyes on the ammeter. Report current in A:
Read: 27.5 A
